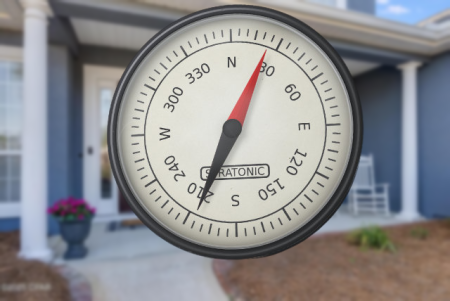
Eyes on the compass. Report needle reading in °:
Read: 25 °
